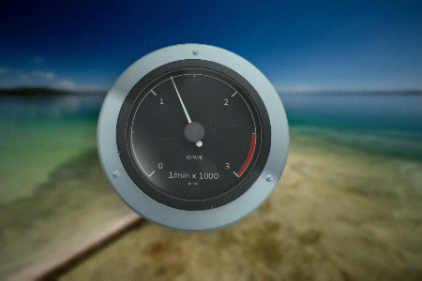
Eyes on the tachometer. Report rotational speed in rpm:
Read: 1250 rpm
